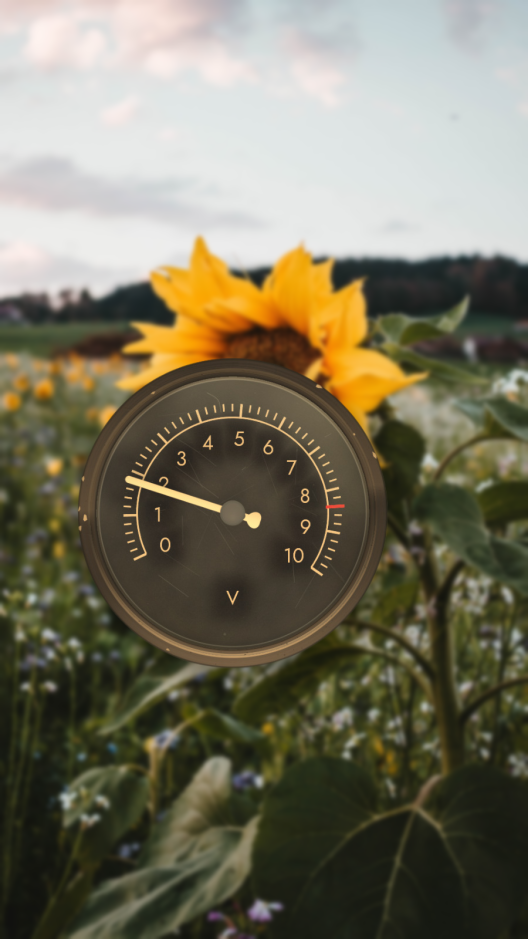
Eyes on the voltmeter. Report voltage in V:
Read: 1.8 V
